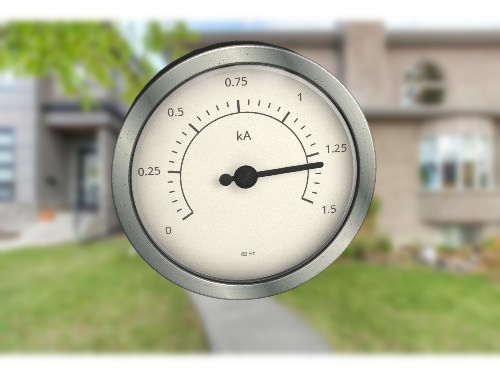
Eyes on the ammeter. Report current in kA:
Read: 1.3 kA
